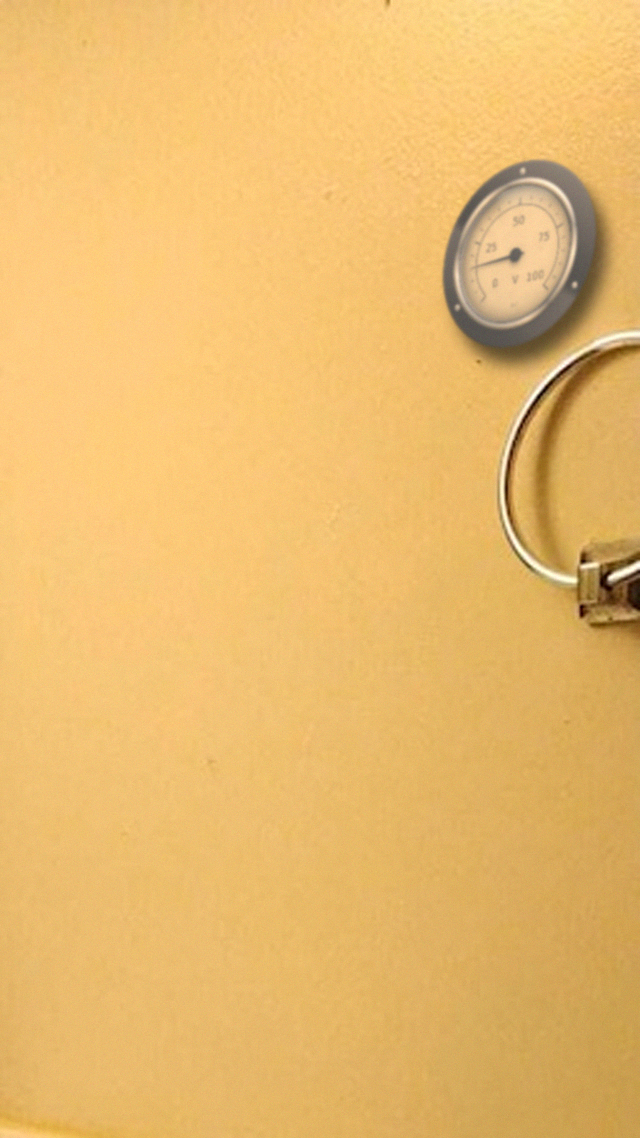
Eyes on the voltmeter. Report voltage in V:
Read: 15 V
